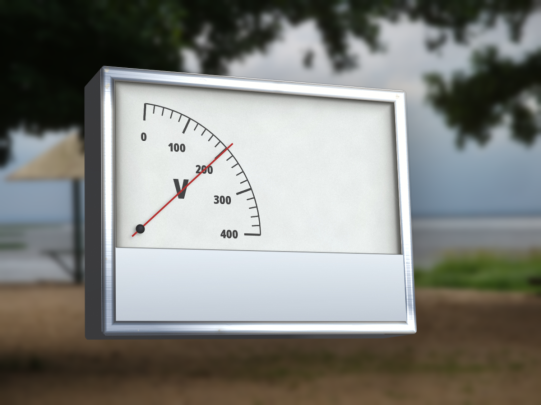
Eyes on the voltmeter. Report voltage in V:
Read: 200 V
